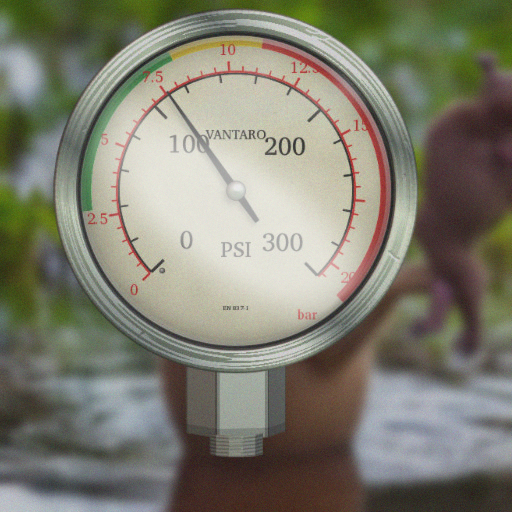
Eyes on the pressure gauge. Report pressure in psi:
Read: 110 psi
